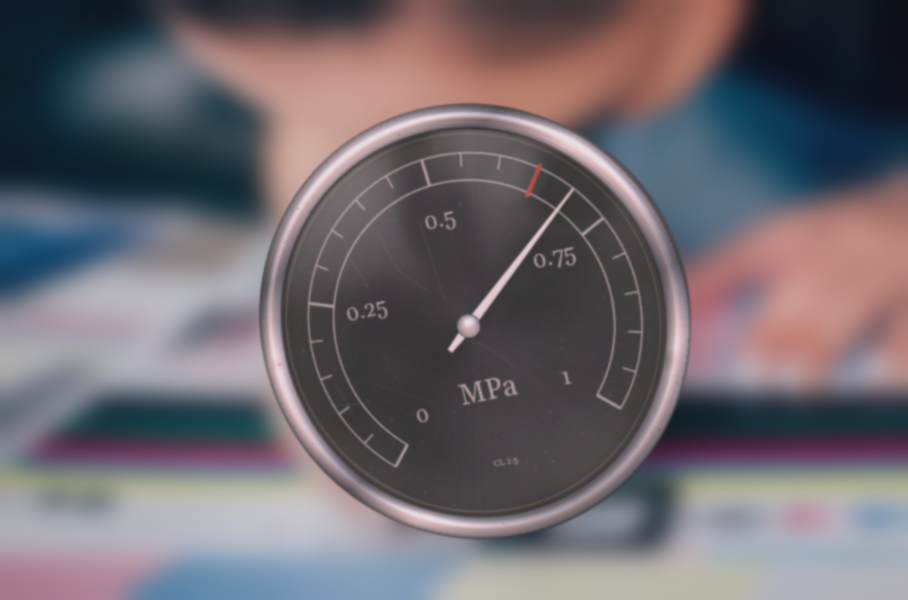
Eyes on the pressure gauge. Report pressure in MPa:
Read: 0.7 MPa
